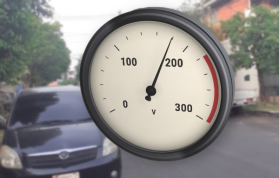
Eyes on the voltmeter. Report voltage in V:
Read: 180 V
